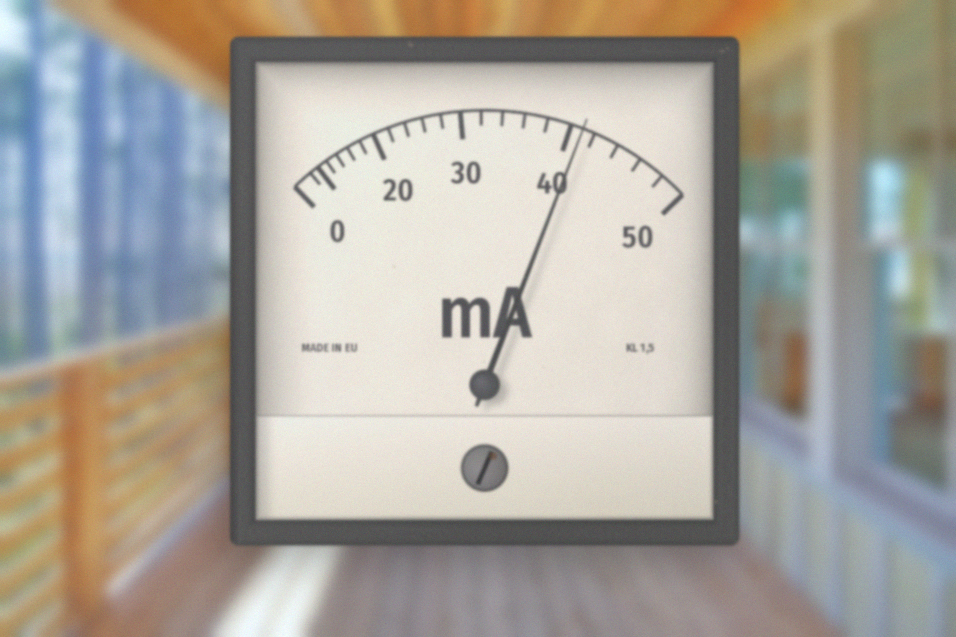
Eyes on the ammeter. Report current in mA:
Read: 41 mA
